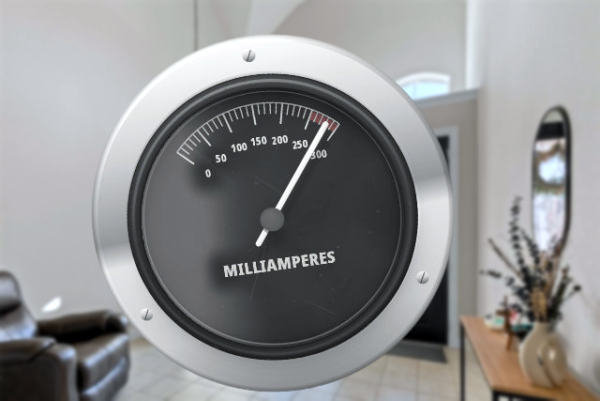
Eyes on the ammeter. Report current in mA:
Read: 280 mA
